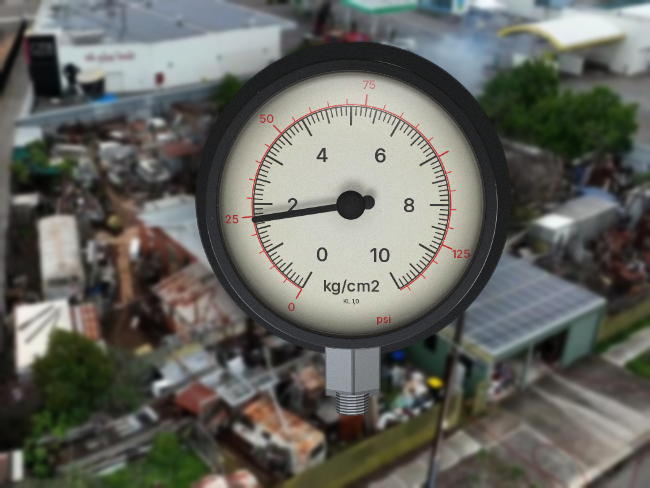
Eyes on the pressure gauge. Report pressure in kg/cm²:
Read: 1.7 kg/cm²
